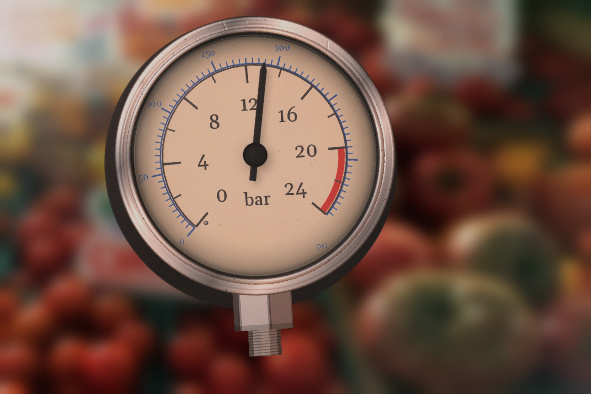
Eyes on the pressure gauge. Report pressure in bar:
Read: 13 bar
